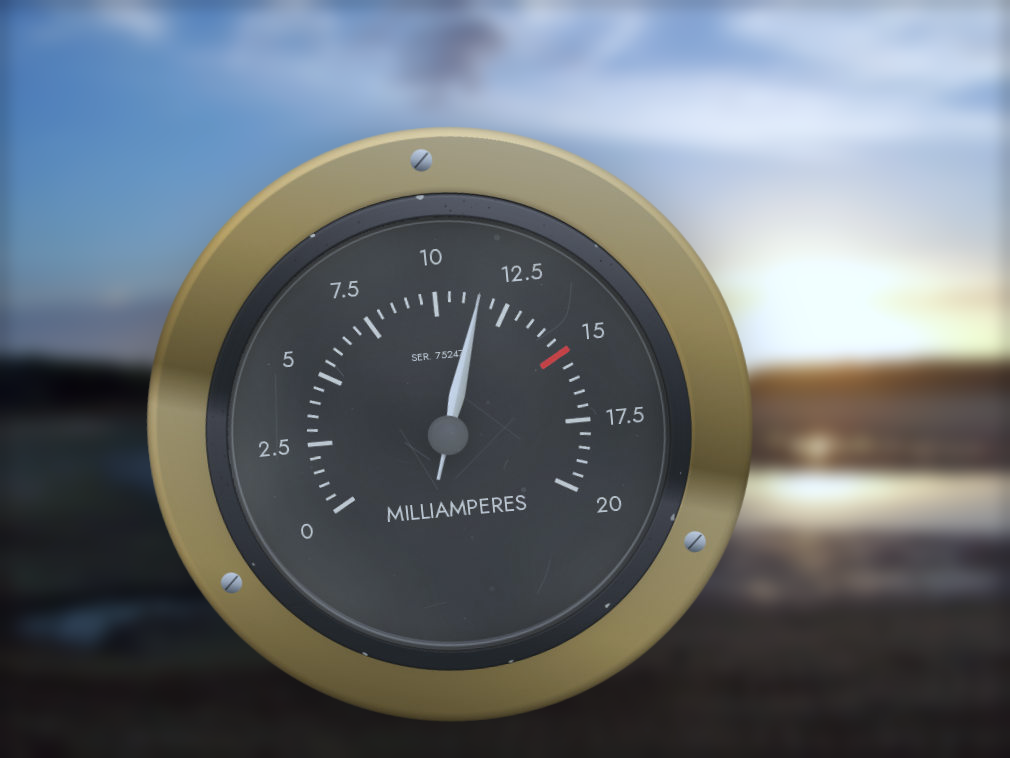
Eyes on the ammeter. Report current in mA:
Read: 11.5 mA
